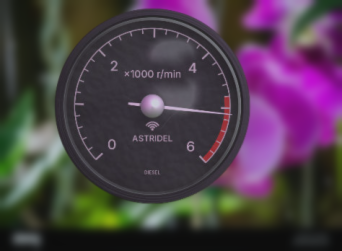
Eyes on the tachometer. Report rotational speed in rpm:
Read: 5100 rpm
